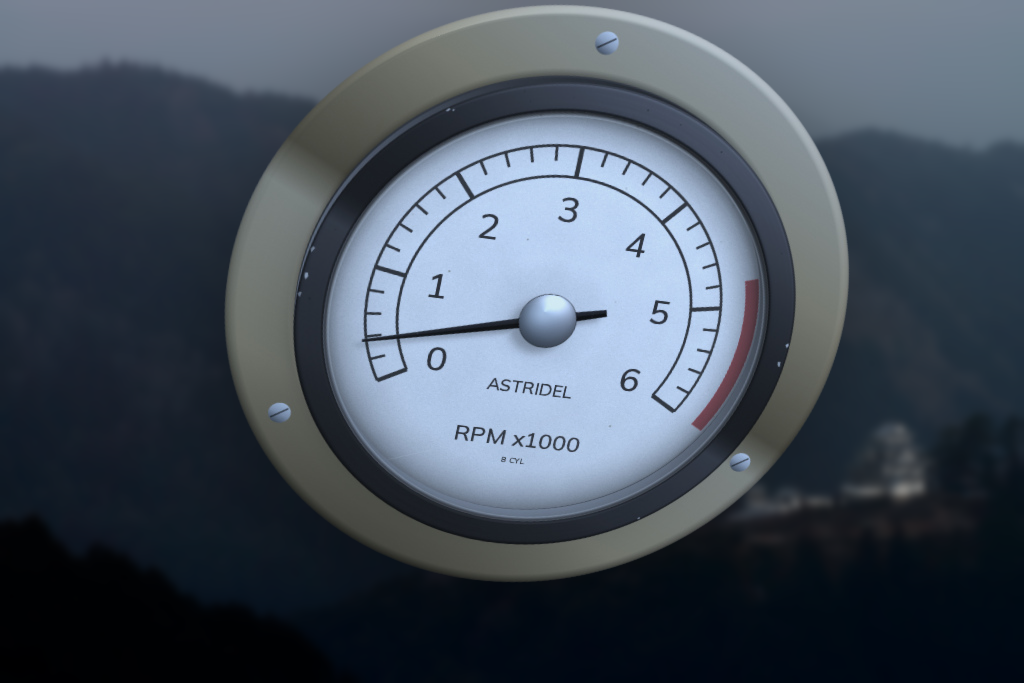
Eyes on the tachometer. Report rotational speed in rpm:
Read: 400 rpm
